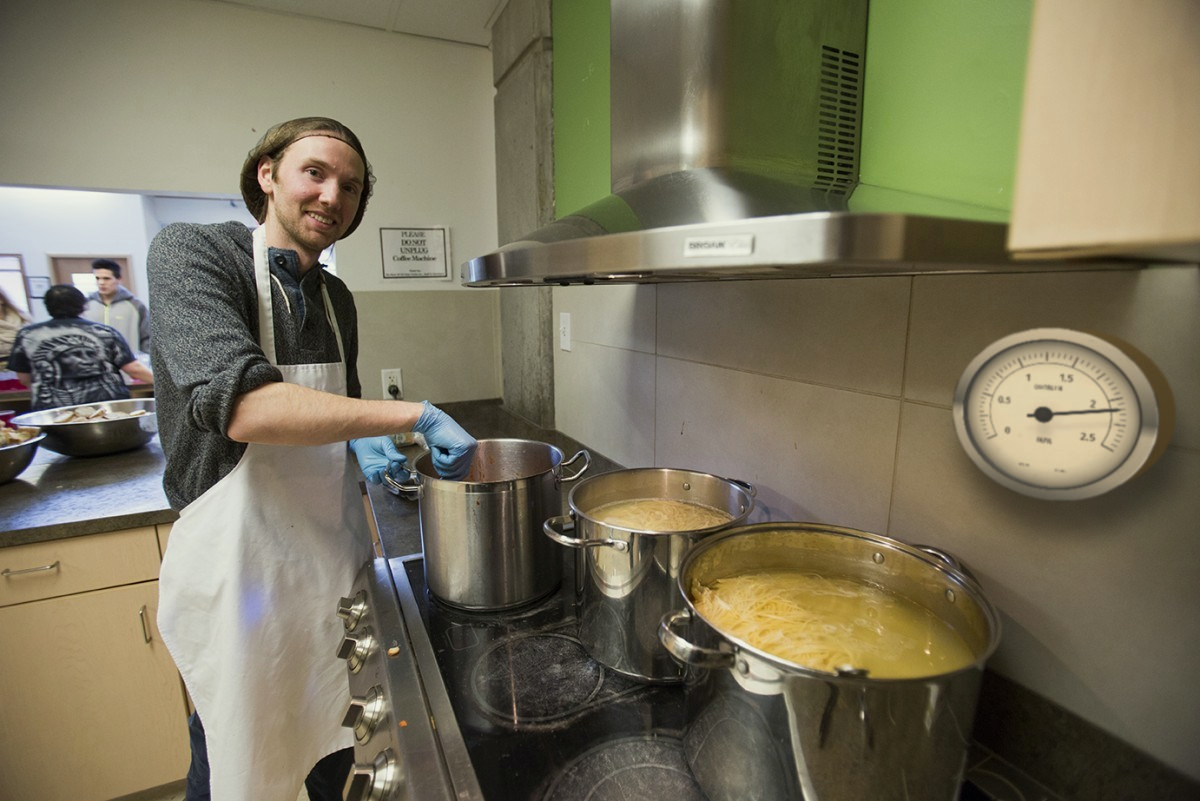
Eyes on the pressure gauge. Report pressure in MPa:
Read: 2.1 MPa
